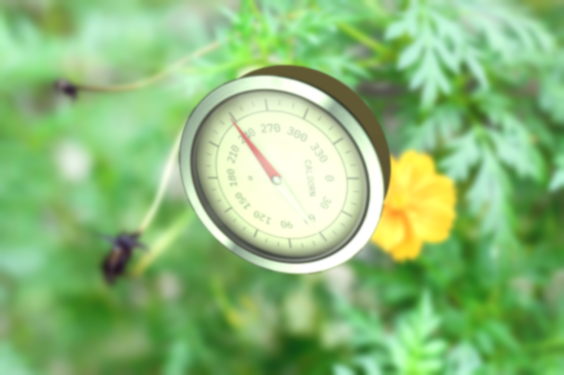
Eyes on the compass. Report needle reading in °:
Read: 240 °
